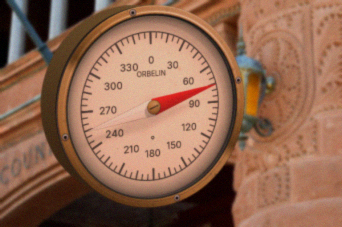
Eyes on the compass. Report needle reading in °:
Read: 75 °
